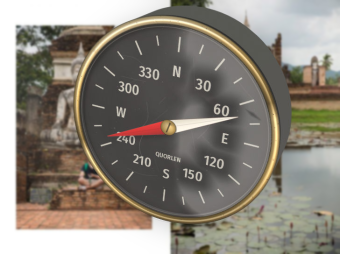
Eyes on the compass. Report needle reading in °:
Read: 247.5 °
